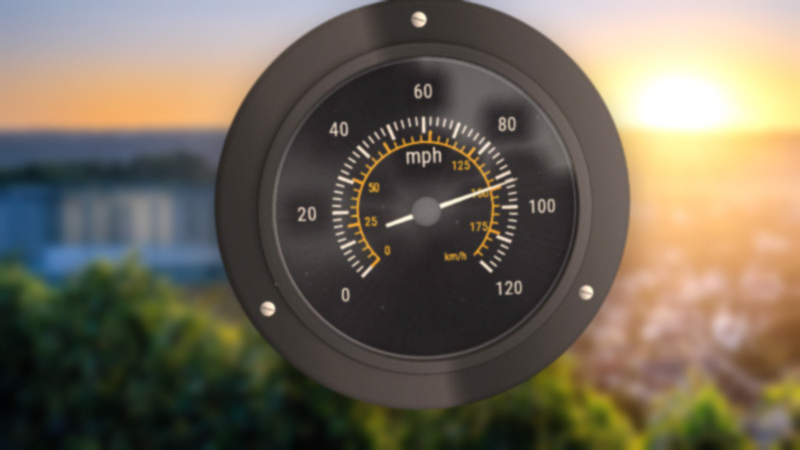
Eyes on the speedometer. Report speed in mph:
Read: 92 mph
